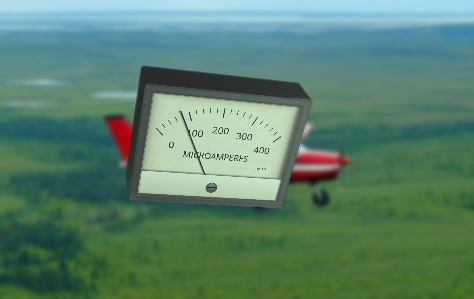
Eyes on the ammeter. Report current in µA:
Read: 80 µA
